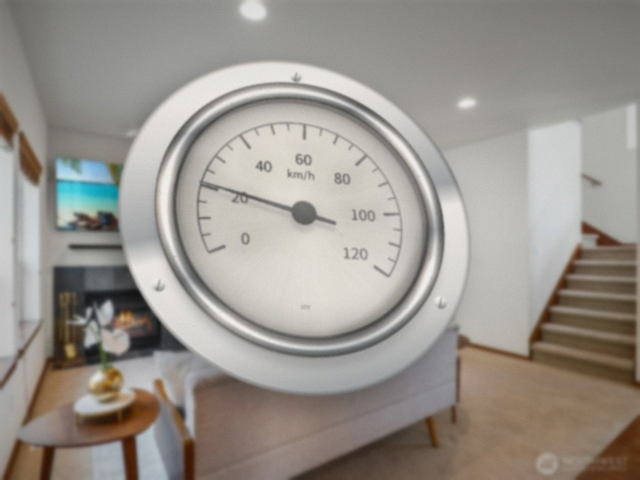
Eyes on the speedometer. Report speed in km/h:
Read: 20 km/h
